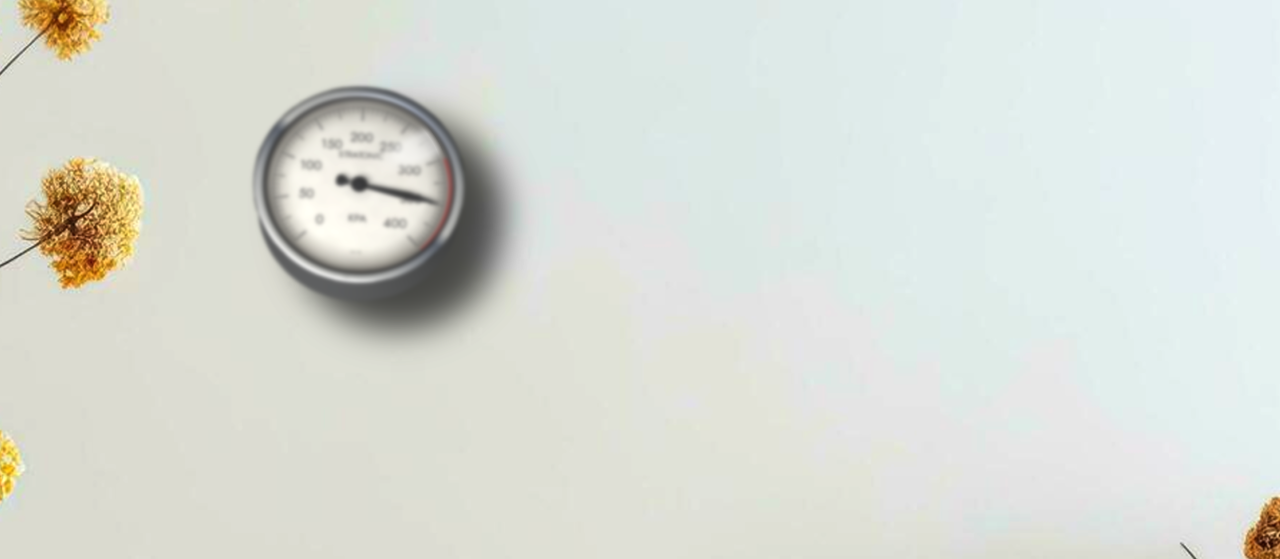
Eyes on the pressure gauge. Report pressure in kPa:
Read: 350 kPa
